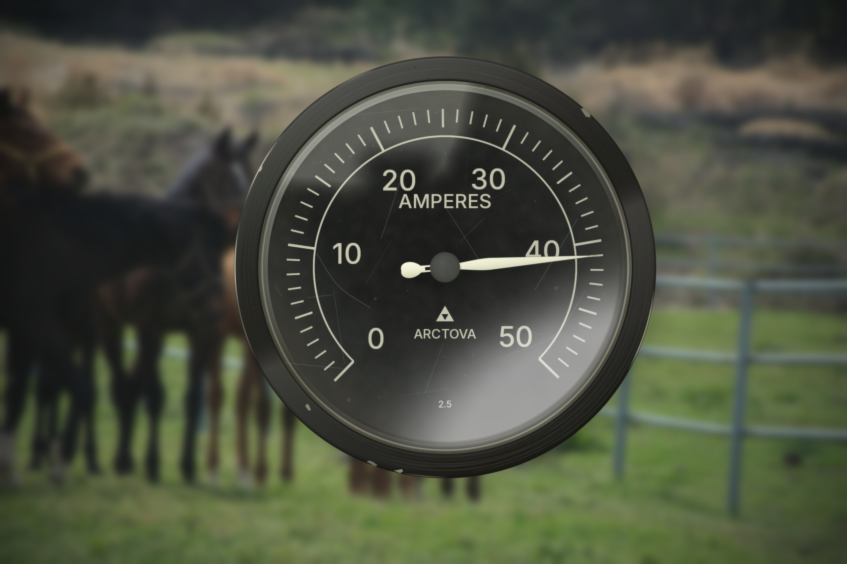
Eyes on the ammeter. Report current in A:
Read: 41 A
